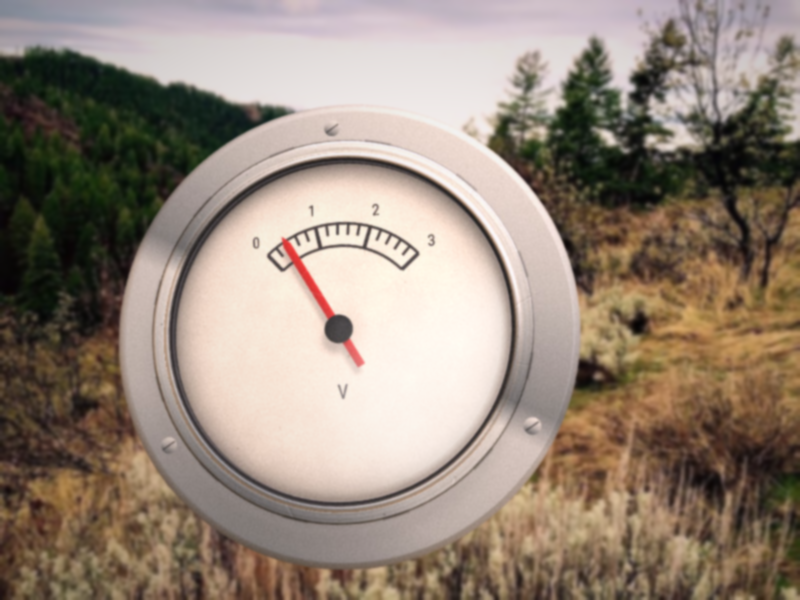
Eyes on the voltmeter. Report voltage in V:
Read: 0.4 V
